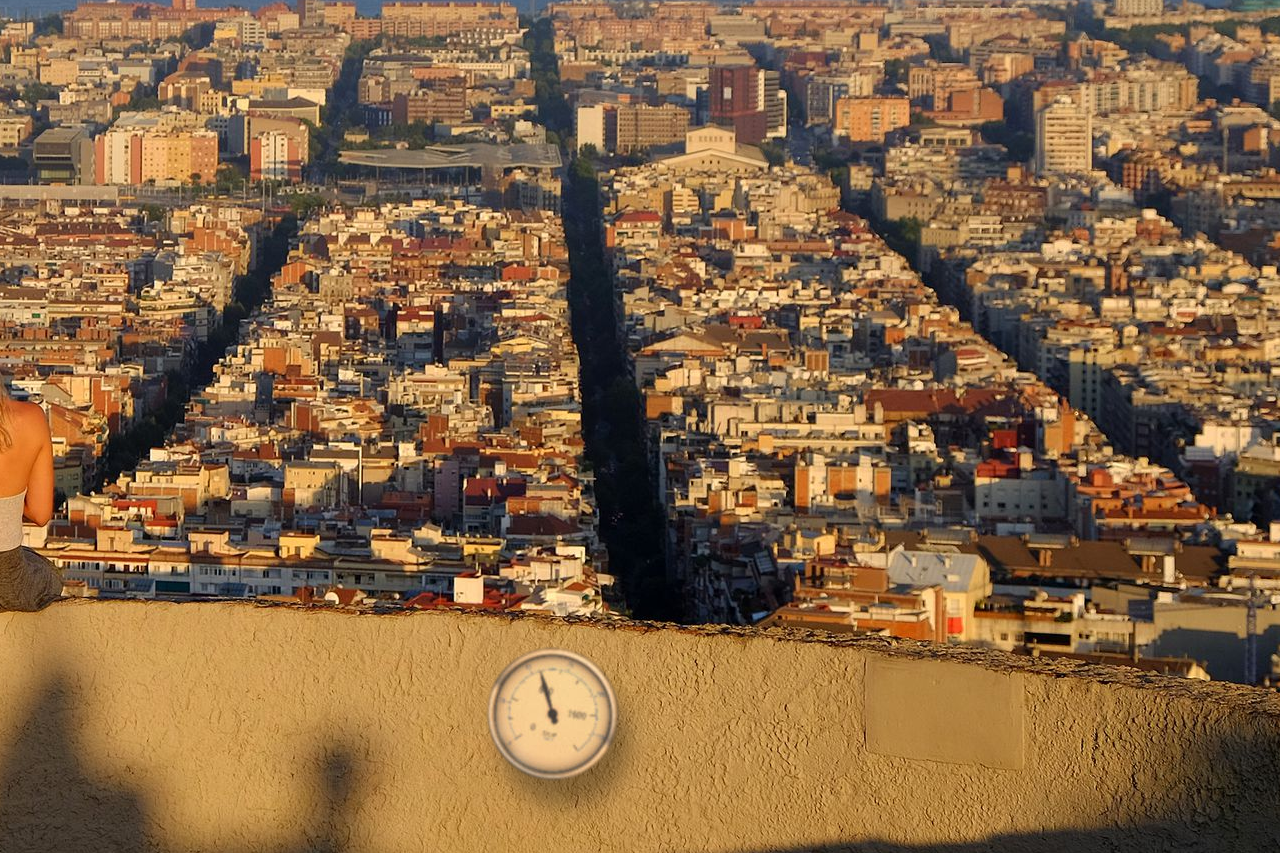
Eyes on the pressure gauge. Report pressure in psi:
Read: 800 psi
